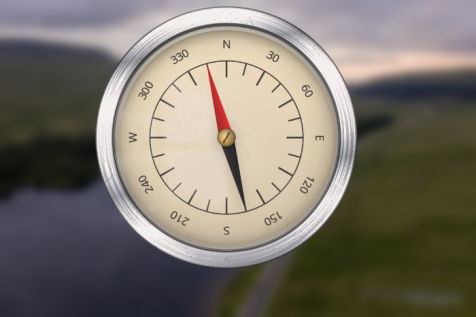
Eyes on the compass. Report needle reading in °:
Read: 345 °
